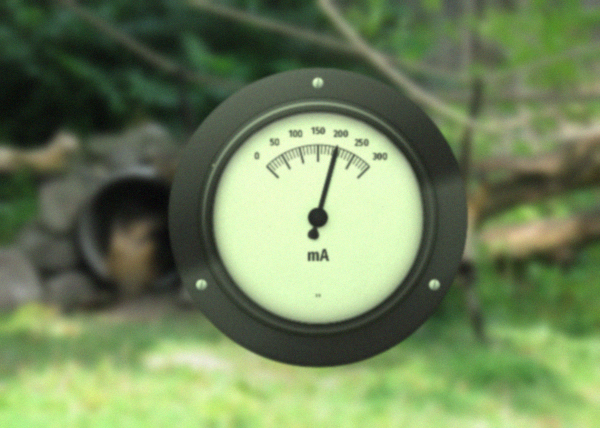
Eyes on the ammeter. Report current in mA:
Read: 200 mA
